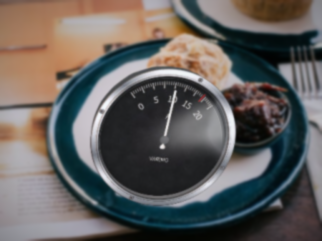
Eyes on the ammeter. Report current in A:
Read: 10 A
